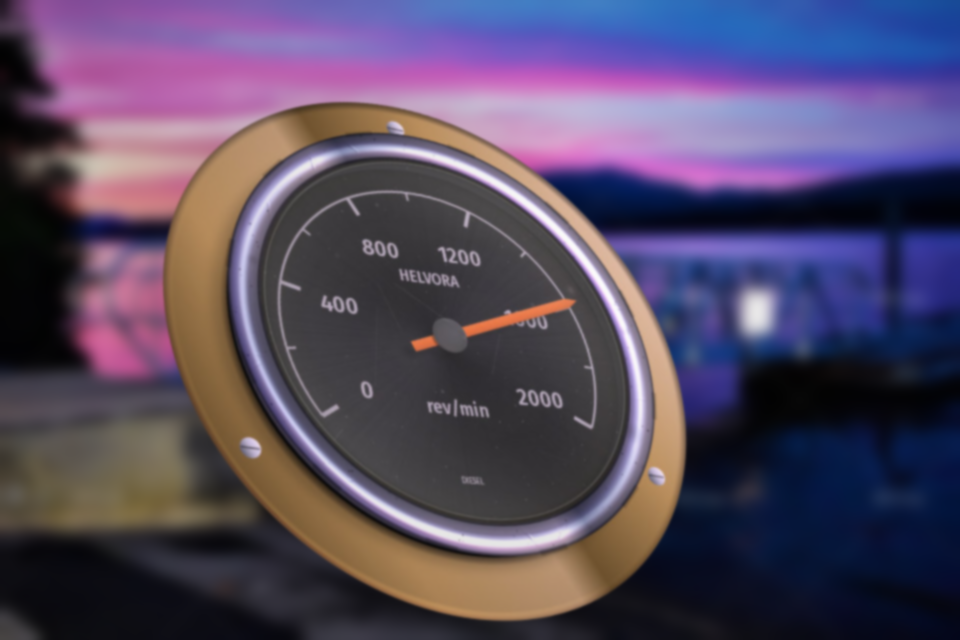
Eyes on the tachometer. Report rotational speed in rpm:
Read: 1600 rpm
